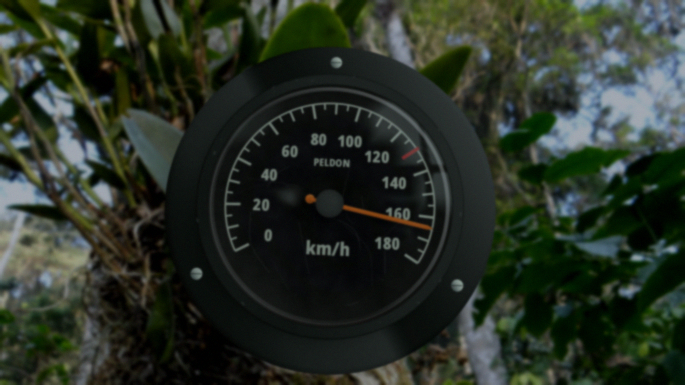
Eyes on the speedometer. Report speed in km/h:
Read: 165 km/h
